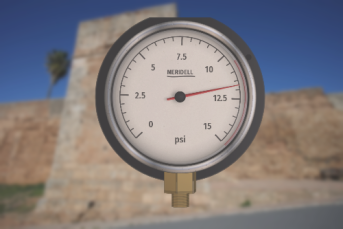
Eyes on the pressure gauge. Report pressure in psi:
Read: 11.75 psi
